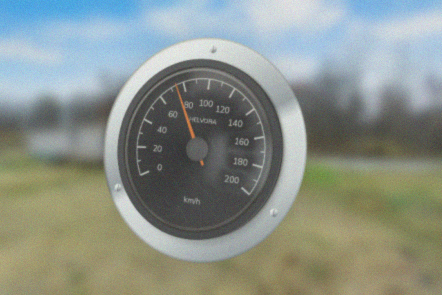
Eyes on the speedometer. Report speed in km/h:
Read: 75 km/h
